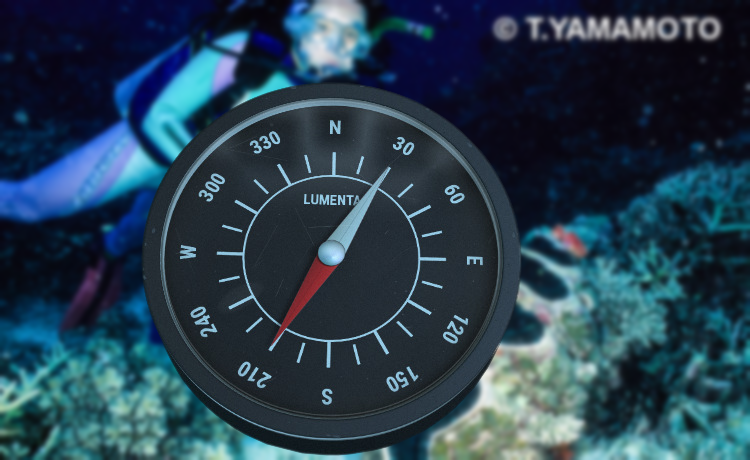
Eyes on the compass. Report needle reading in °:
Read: 210 °
